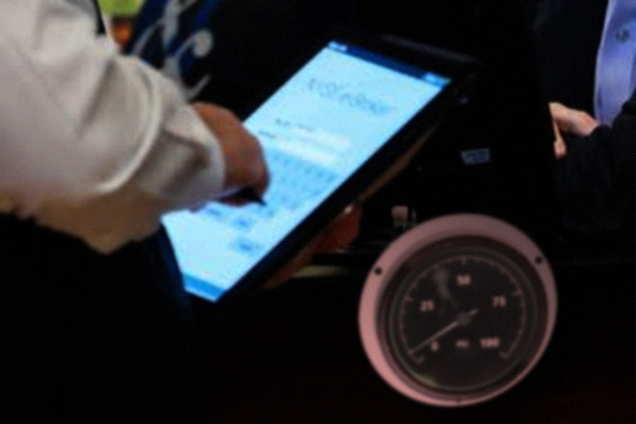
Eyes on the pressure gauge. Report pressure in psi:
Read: 5 psi
